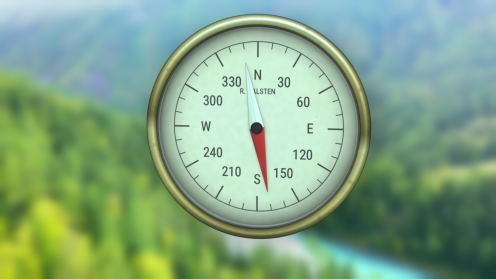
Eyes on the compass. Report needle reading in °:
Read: 170 °
